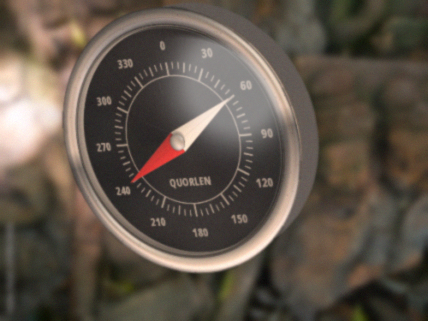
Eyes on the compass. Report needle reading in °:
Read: 240 °
